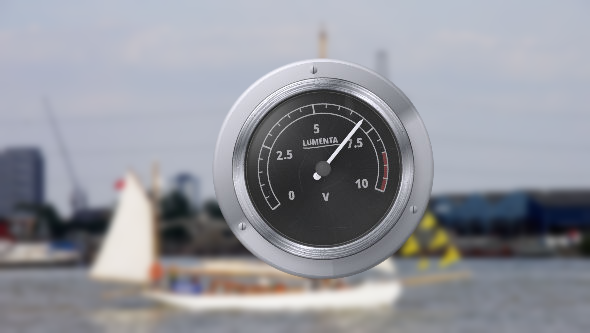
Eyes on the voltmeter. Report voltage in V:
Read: 7 V
